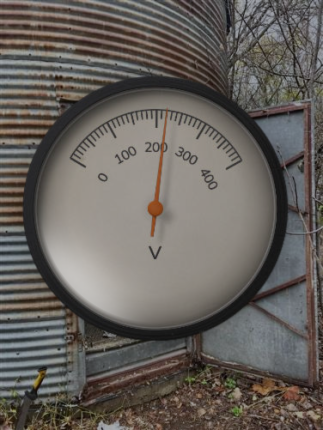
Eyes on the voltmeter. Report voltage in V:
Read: 220 V
